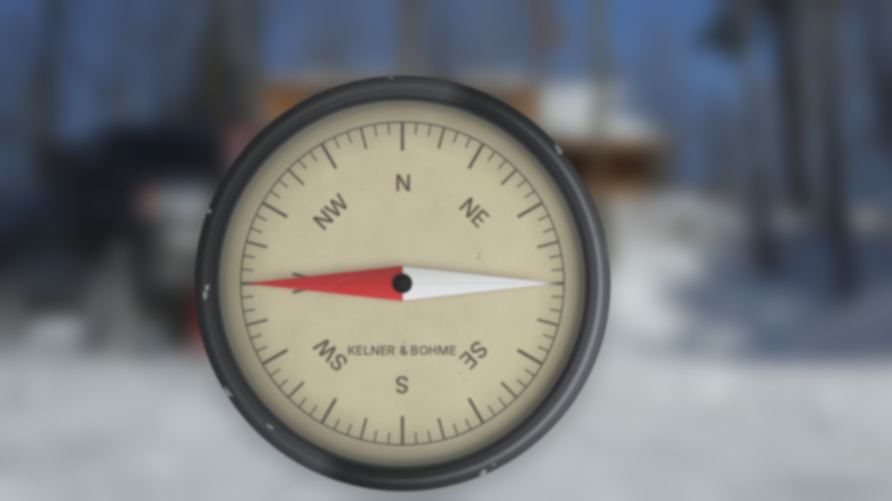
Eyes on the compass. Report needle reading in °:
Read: 270 °
